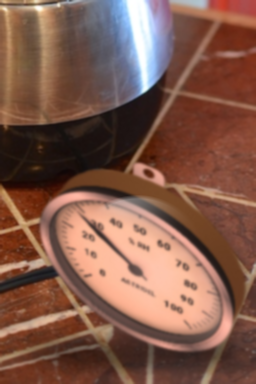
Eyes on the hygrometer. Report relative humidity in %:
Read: 30 %
